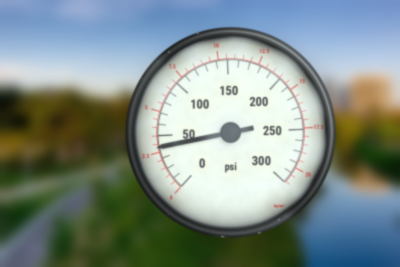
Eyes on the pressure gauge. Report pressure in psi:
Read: 40 psi
